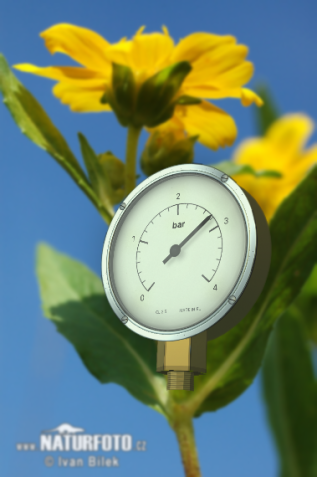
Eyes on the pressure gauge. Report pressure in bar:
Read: 2.8 bar
